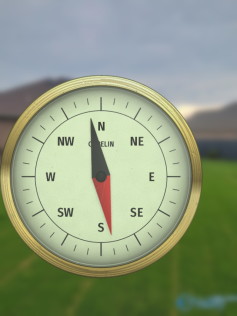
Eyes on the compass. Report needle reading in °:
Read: 170 °
